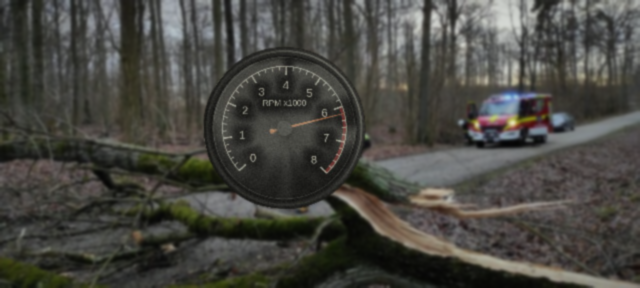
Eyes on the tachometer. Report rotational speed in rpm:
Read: 6200 rpm
